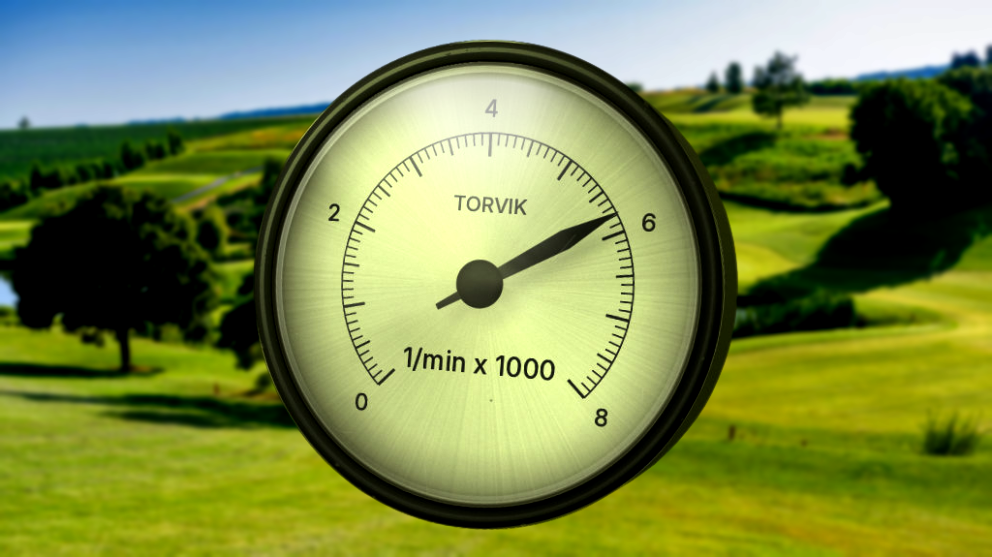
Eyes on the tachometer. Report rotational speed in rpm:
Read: 5800 rpm
